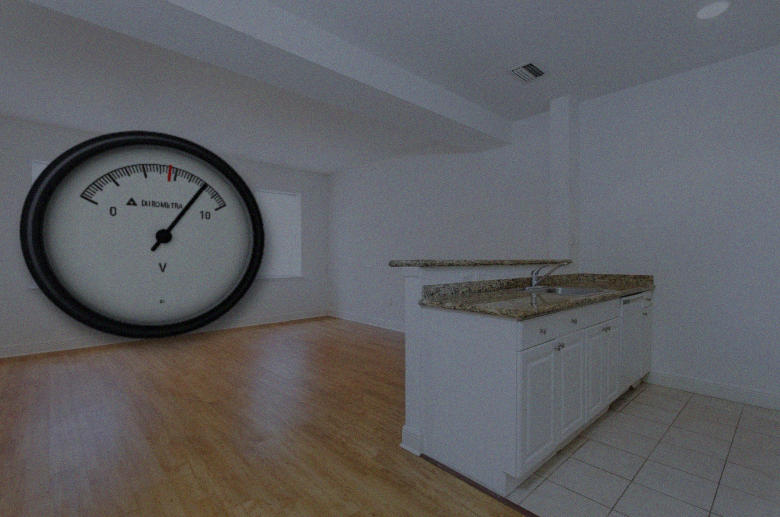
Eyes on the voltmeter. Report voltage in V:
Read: 8 V
